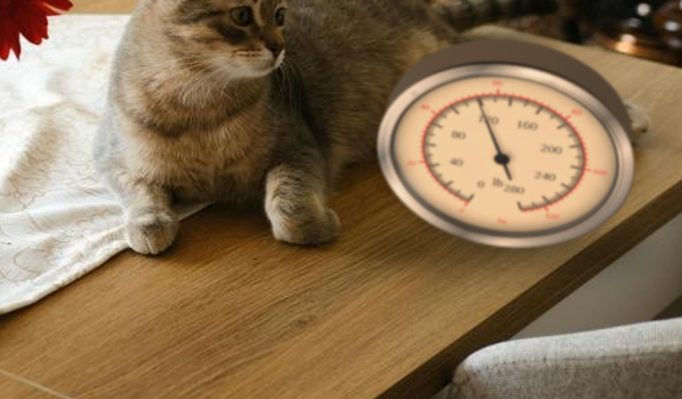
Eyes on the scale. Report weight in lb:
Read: 120 lb
